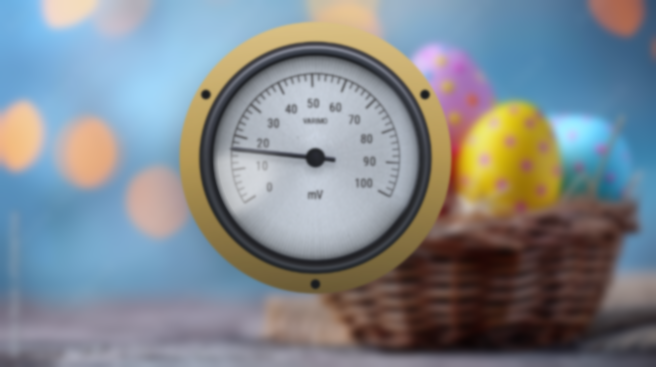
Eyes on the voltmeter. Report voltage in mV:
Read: 16 mV
